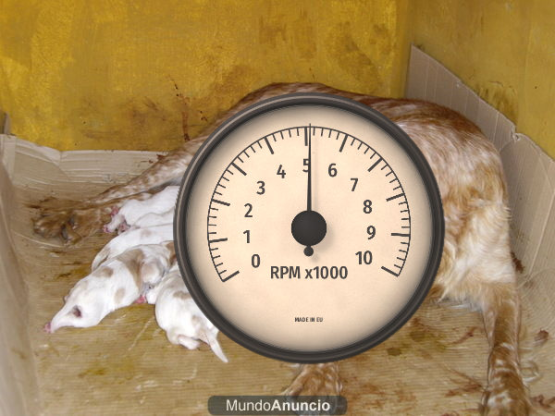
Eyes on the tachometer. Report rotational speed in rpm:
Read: 5100 rpm
